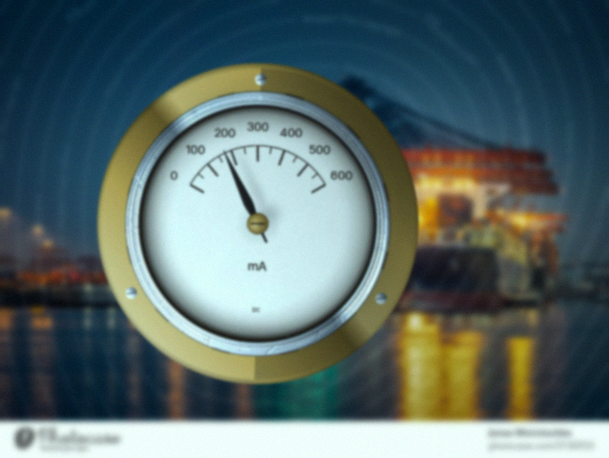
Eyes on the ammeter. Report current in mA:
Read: 175 mA
